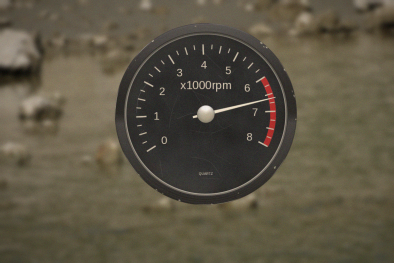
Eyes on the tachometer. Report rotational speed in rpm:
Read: 6625 rpm
